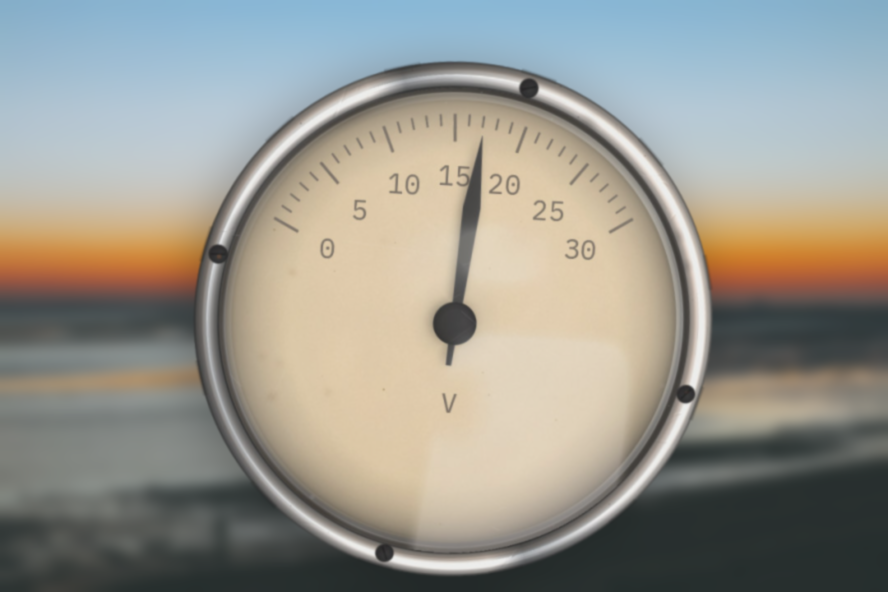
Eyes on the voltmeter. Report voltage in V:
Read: 17 V
